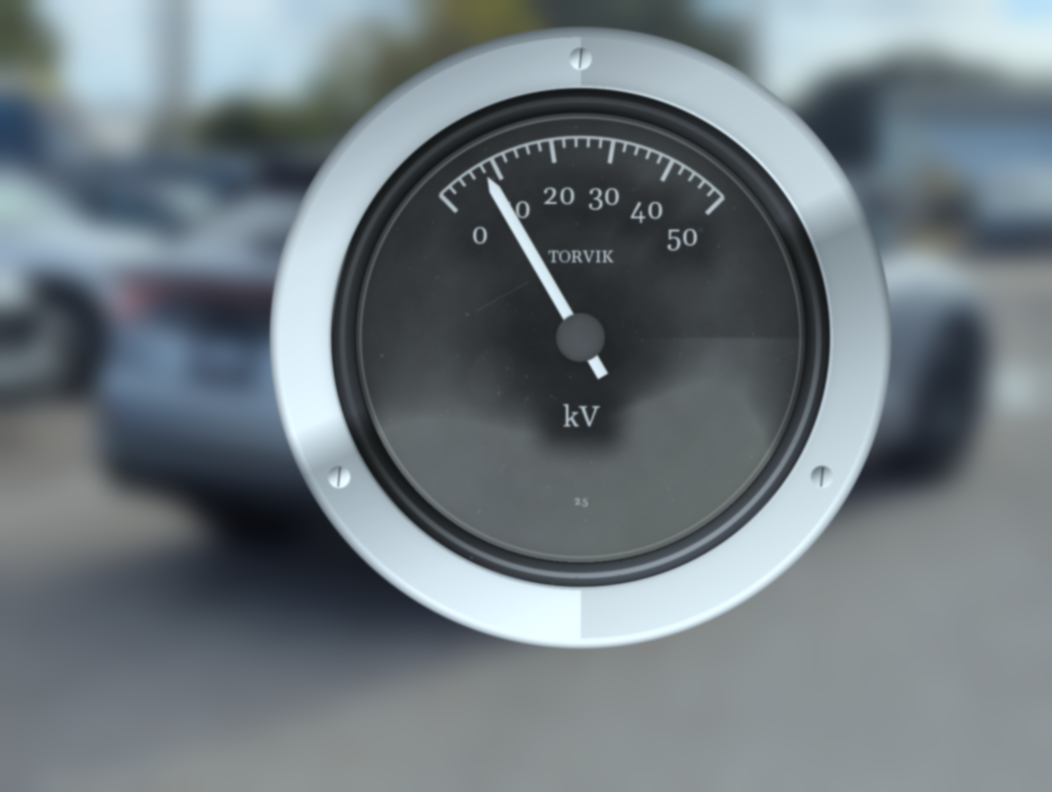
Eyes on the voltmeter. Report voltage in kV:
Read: 8 kV
